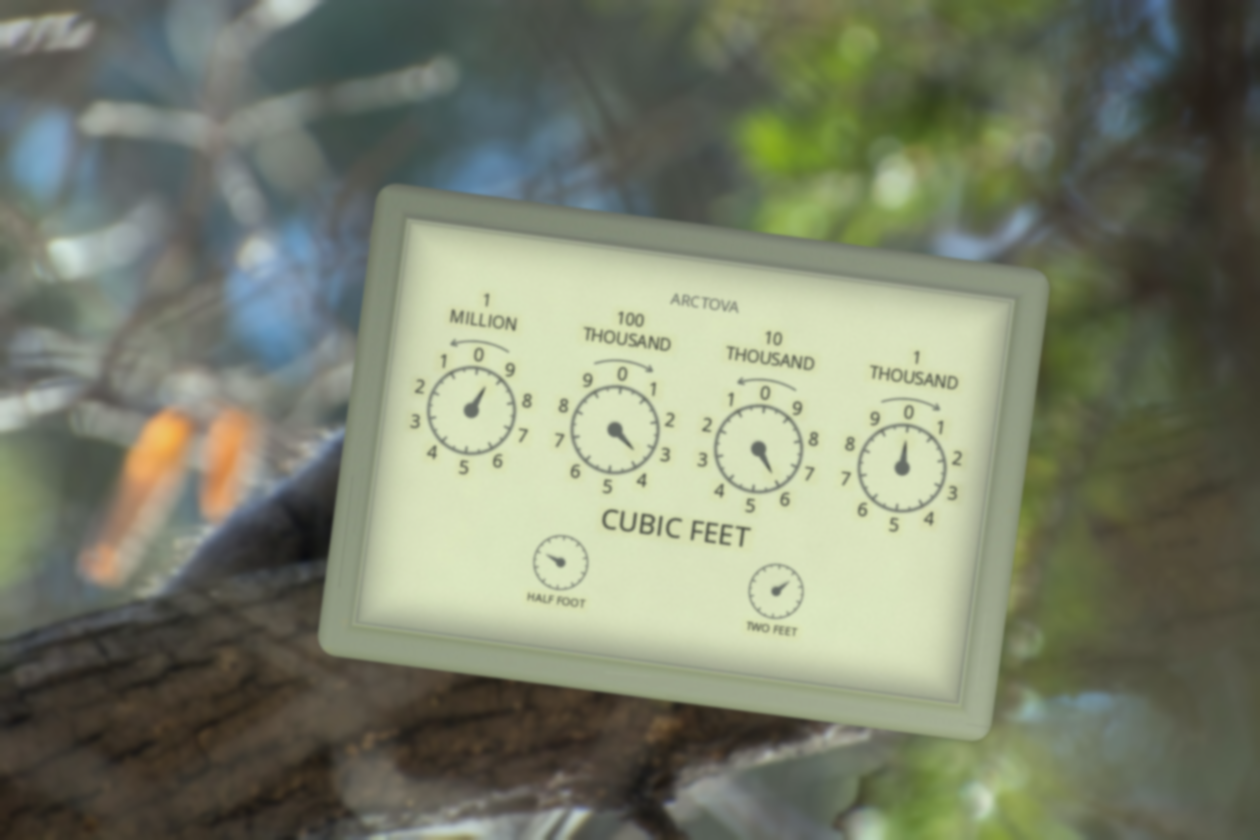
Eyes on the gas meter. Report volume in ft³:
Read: 936000 ft³
